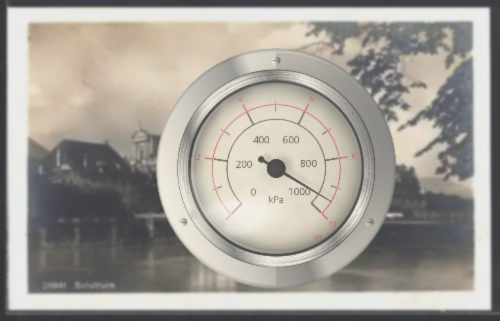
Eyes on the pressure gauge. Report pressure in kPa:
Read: 950 kPa
